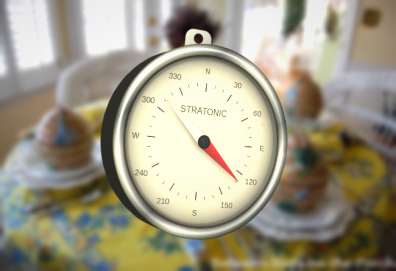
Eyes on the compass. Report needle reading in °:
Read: 130 °
